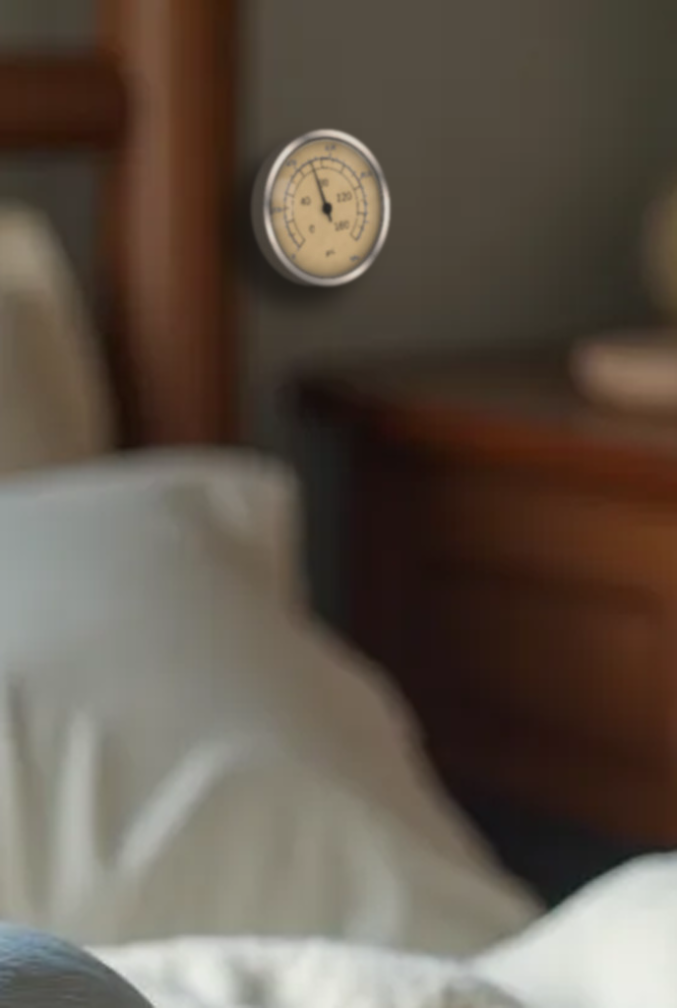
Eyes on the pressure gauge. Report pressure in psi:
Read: 70 psi
